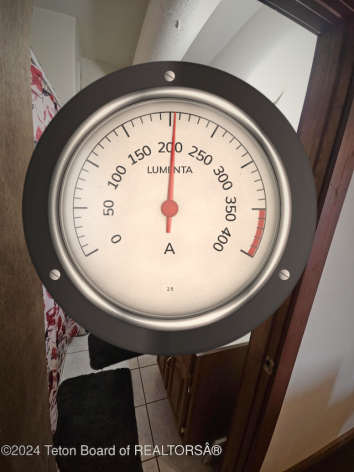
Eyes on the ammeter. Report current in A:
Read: 205 A
